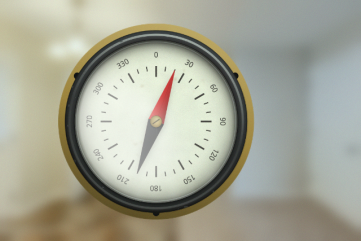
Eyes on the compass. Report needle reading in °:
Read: 20 °
